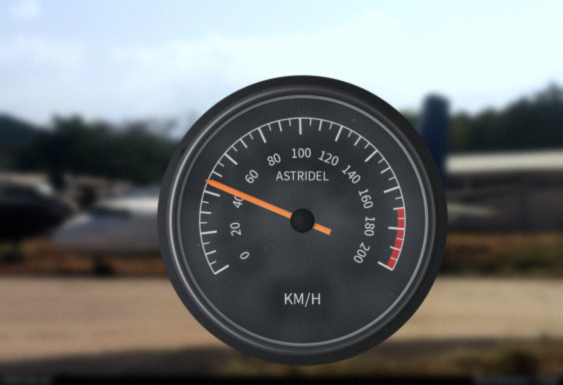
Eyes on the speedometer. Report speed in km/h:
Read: 45 km/h
